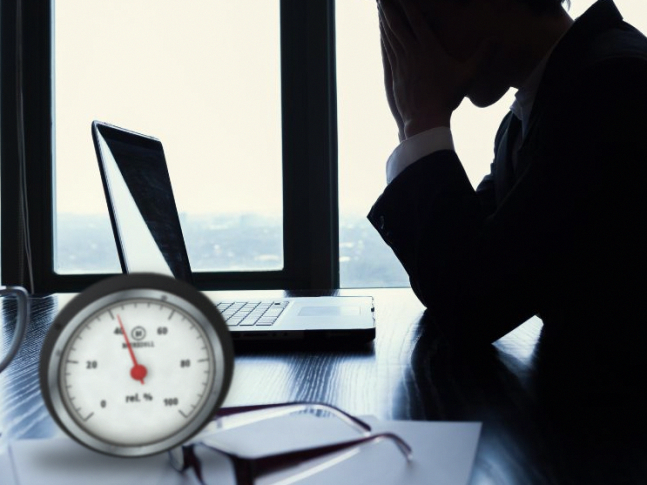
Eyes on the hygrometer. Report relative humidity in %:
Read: 42 %
